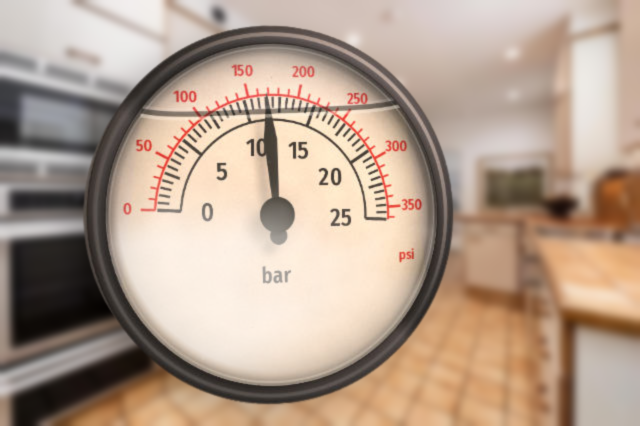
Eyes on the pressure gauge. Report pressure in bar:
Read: 11.5 bar
